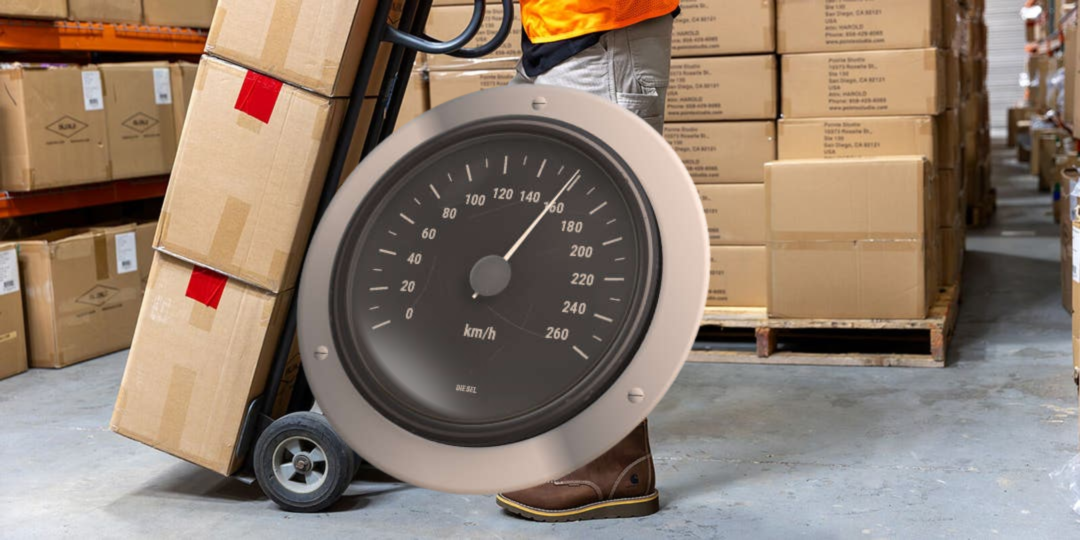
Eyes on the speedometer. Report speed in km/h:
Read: 160 km/h
